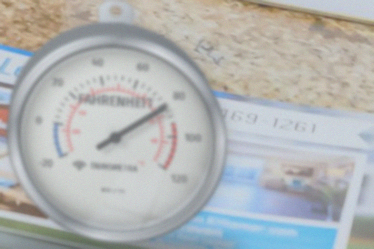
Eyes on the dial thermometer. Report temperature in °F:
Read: 80 °F
